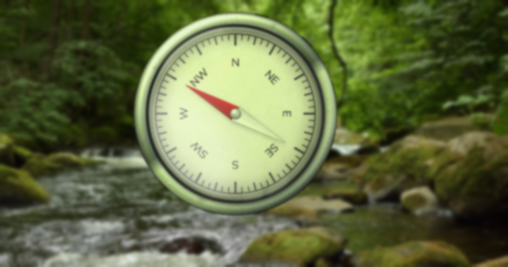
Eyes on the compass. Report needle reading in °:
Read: 300 °
